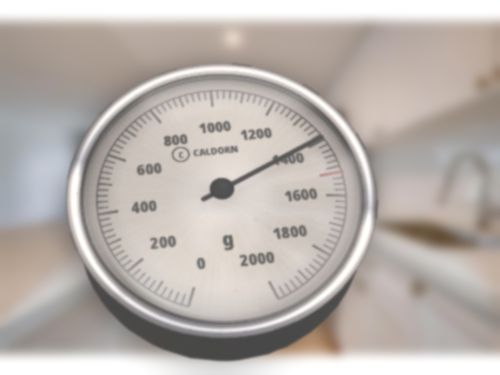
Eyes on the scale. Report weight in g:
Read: 1400 g
